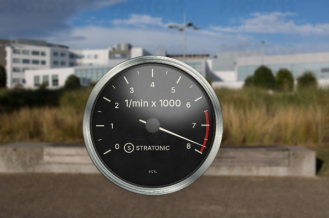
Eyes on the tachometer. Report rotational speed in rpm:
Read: 7750 rpm
